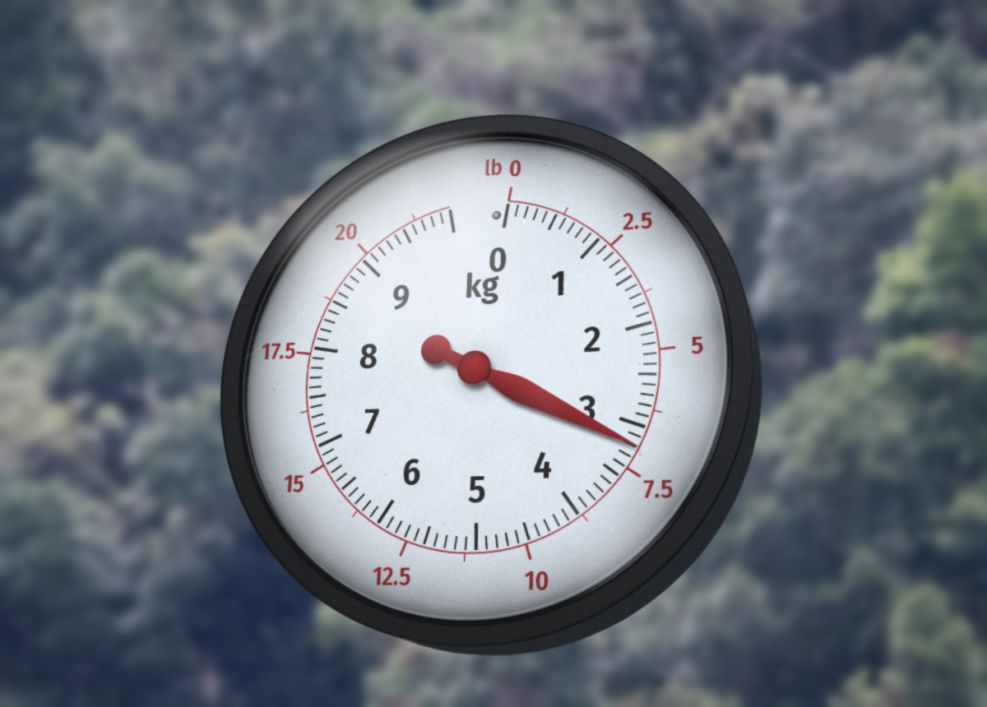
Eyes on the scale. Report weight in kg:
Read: 3.2 kg
